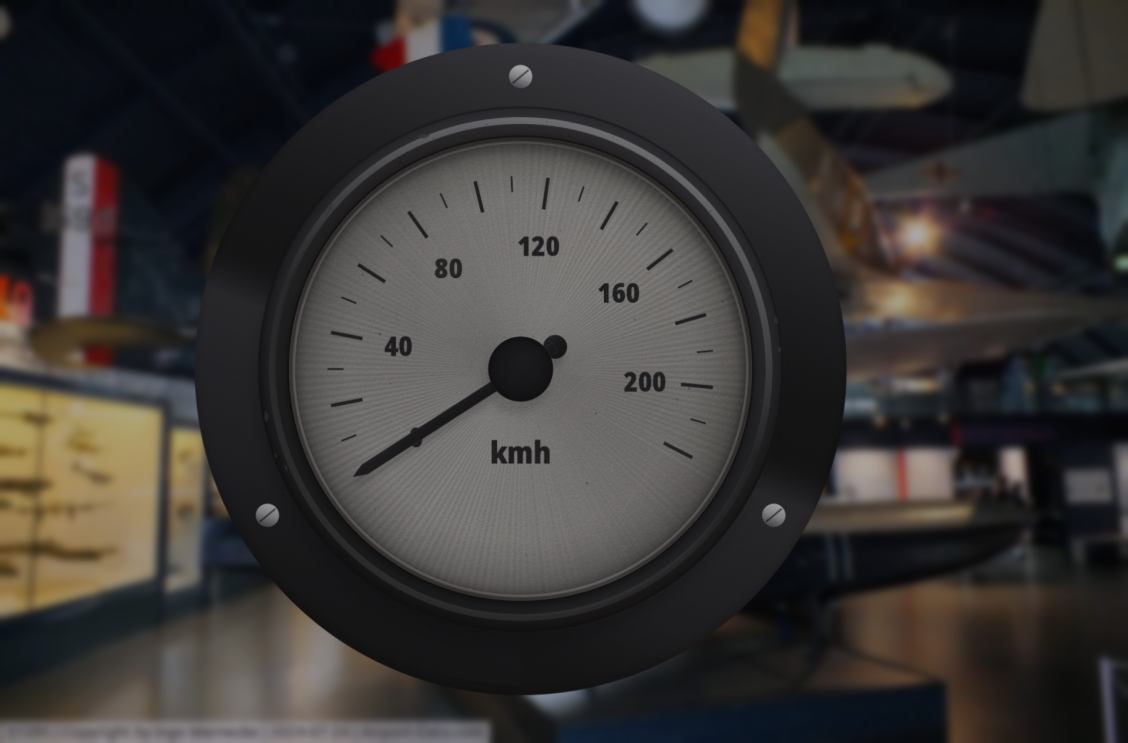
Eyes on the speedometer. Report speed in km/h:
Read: 0 km/h
